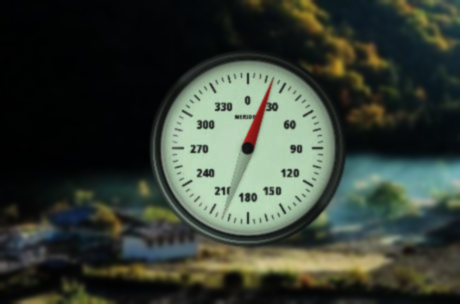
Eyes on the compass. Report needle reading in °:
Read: 20 °
